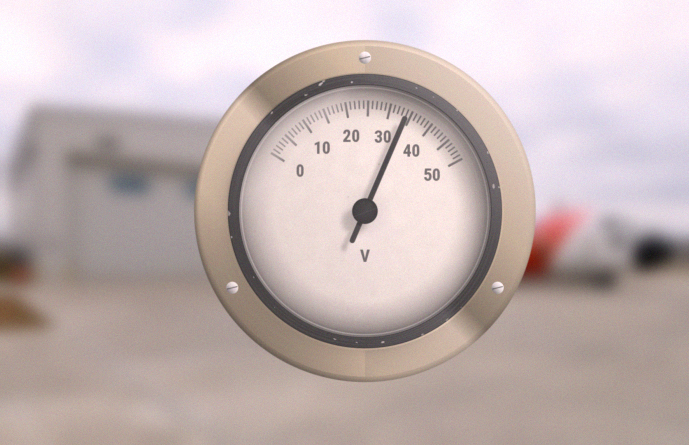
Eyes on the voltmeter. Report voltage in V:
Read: 34 V
